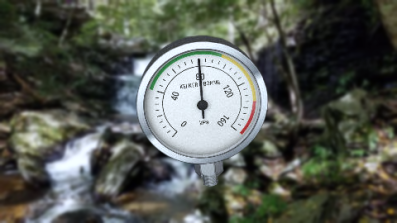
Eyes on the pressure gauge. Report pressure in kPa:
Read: 80 kPa
